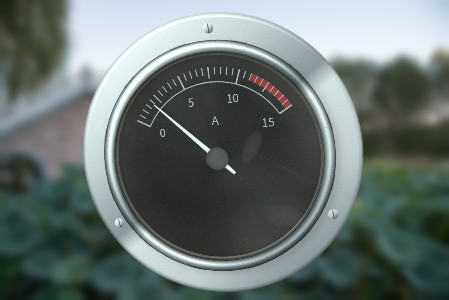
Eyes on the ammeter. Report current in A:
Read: 2 A
